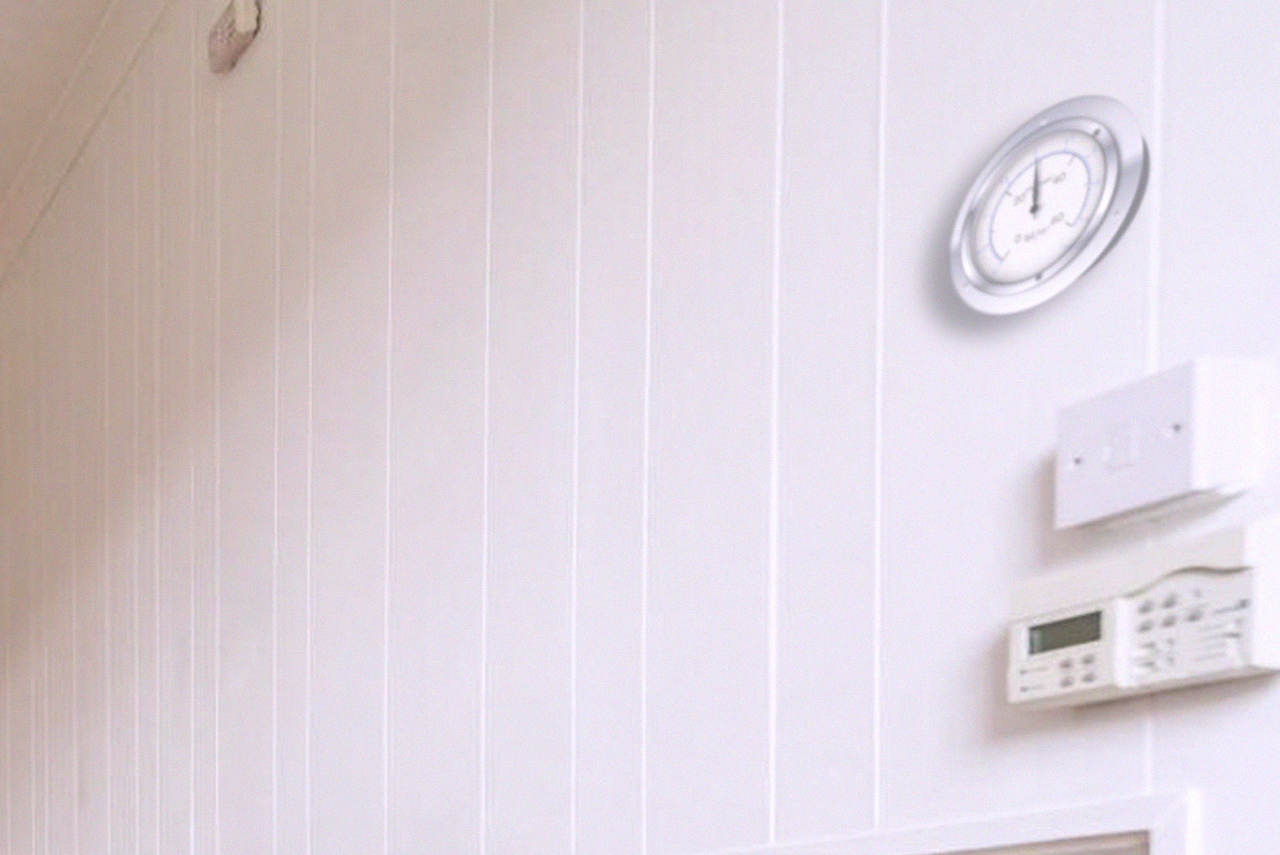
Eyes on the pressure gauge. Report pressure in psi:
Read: 30 psi
